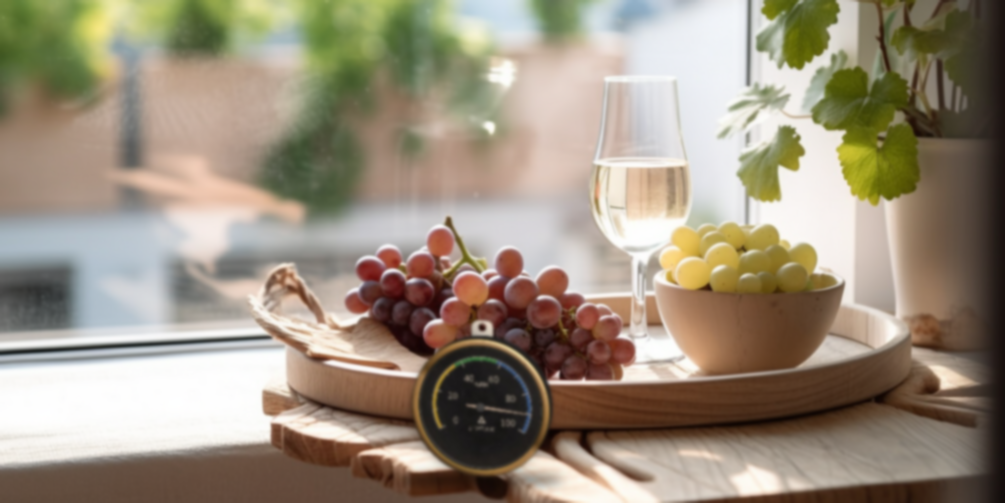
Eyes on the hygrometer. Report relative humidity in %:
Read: 90 %
